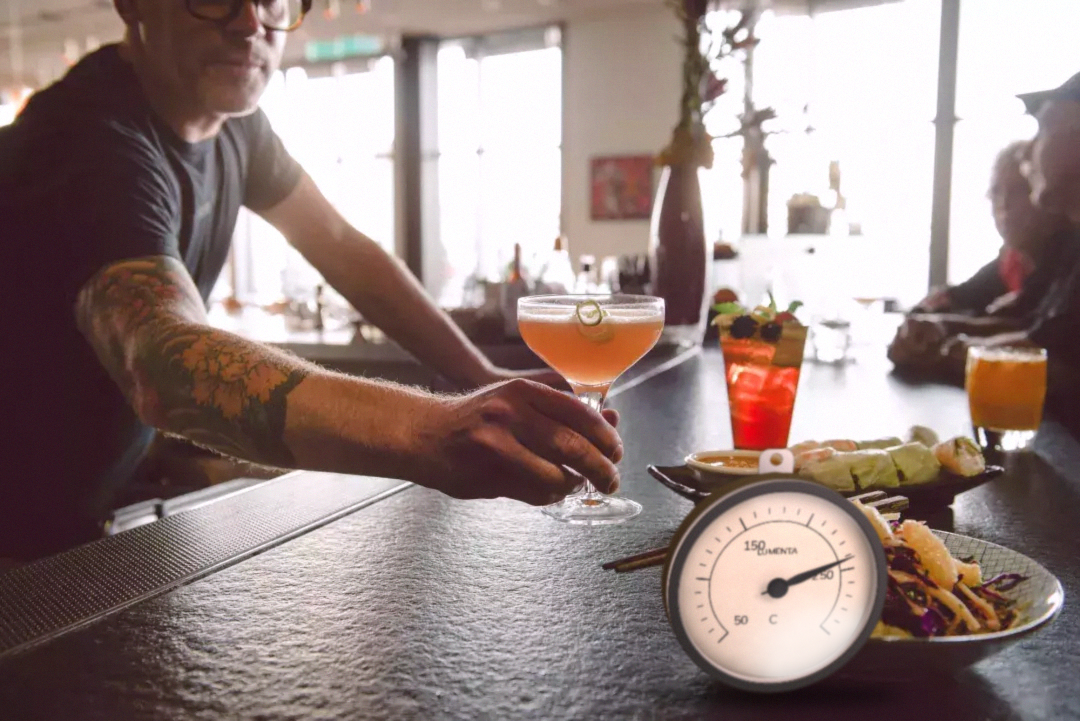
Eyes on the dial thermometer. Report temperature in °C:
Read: 240 °C
